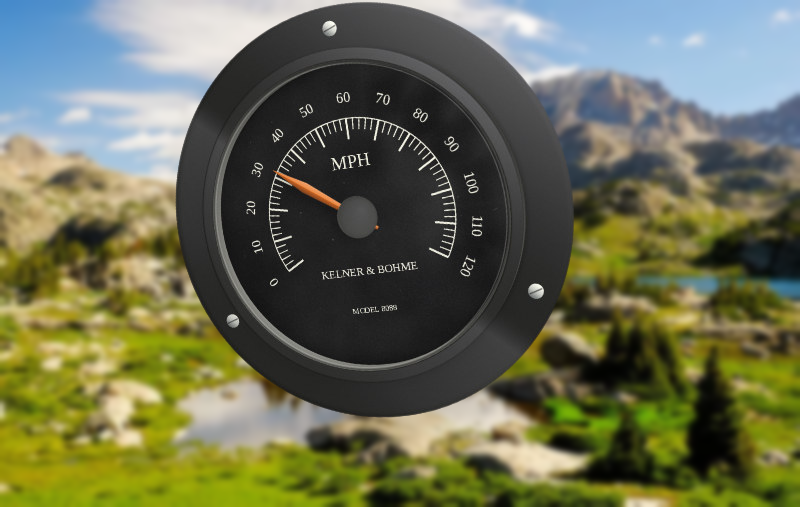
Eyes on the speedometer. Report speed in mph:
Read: 32 mph
